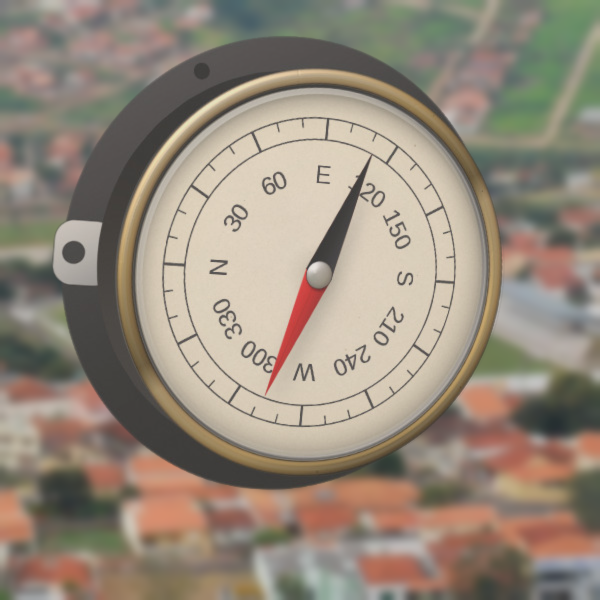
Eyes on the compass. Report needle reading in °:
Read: 290 °
